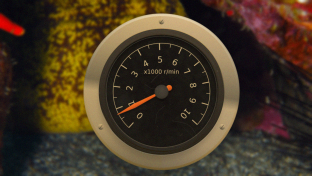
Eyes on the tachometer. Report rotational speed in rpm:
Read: 750 rpm
